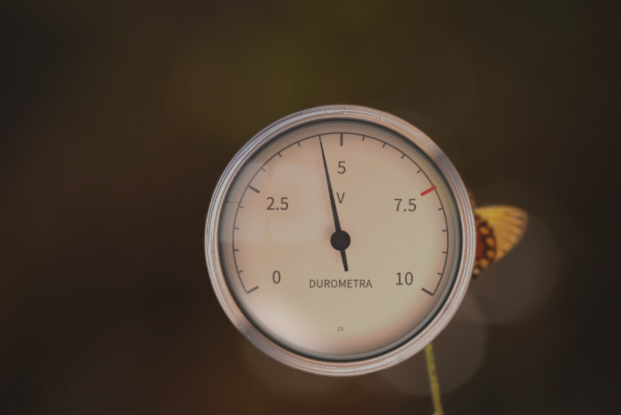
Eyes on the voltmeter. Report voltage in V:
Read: 4.5 V
